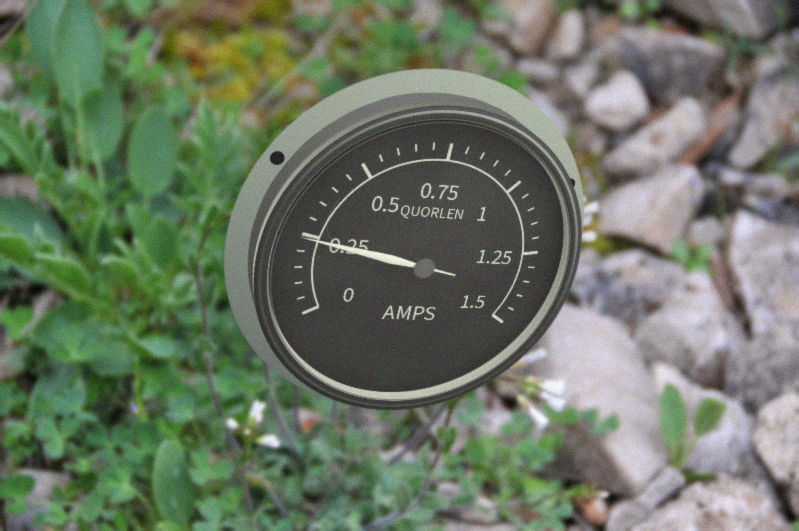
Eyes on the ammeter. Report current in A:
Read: 0.25 A
